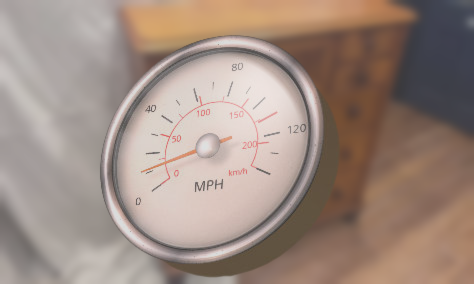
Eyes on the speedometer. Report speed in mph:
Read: 10 mph
